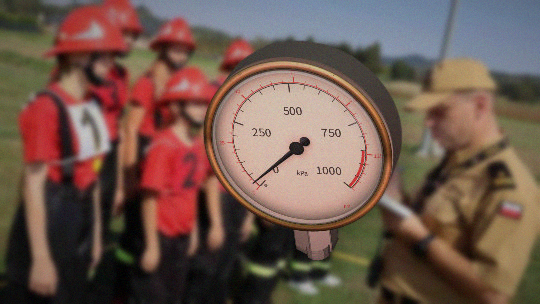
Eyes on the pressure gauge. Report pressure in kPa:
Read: 25 kPa
